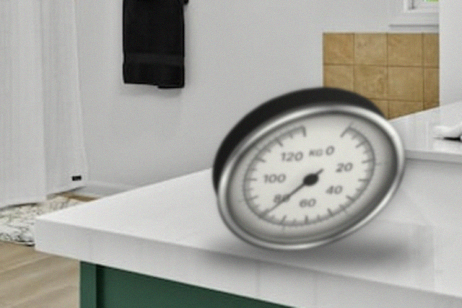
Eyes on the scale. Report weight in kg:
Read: 80 kg
